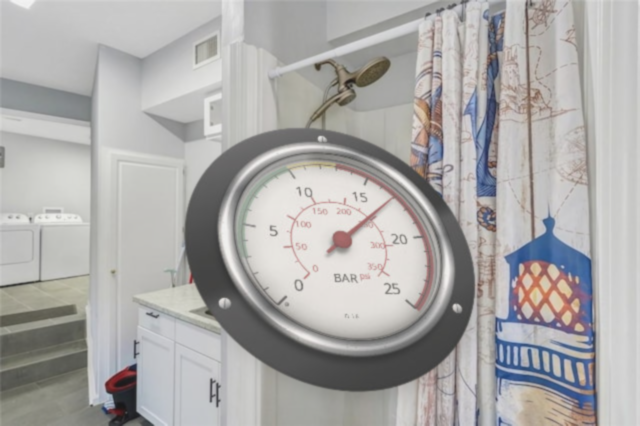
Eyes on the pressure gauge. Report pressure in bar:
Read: 17 bar
